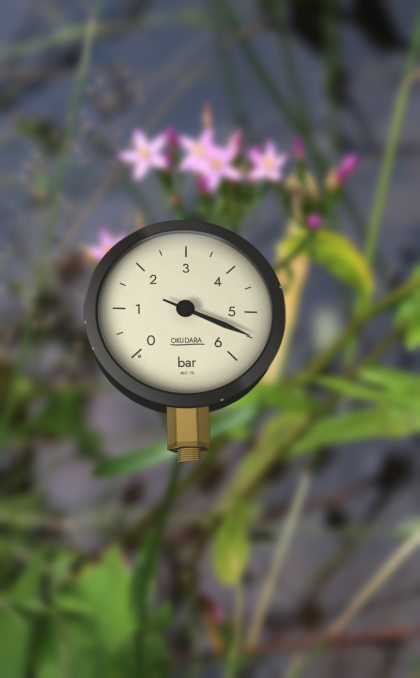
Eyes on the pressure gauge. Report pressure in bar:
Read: 5.5 bar
